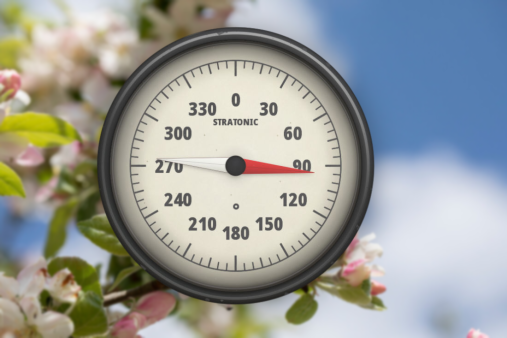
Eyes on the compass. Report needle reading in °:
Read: 95 °
